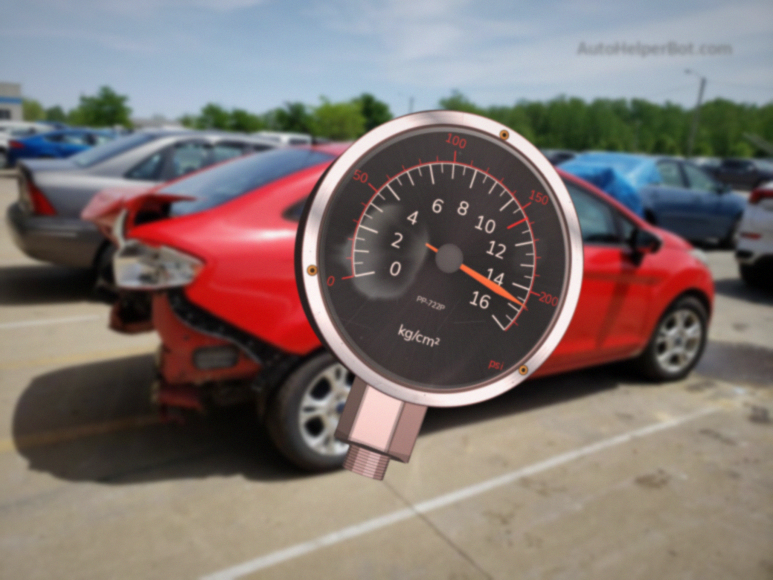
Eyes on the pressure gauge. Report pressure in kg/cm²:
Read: 14.75 kg/cm²
